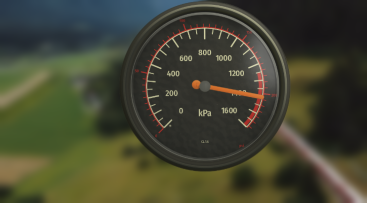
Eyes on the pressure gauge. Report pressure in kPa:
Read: 1400 kPa
